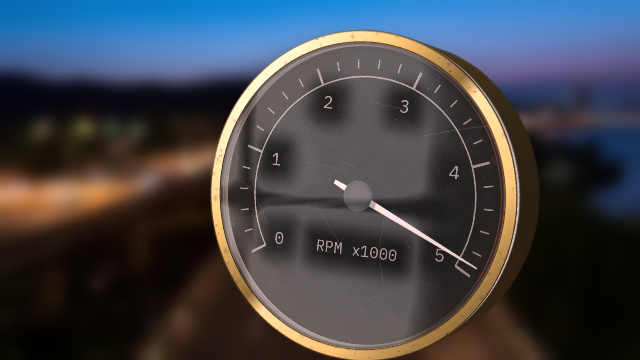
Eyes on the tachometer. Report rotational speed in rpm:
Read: 4900 rpm
